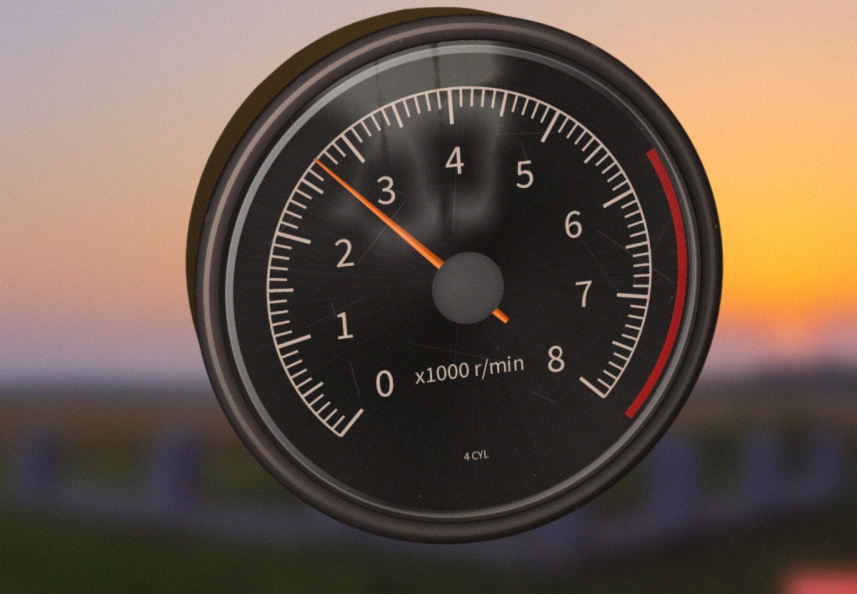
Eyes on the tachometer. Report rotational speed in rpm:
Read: 2700 rpm
